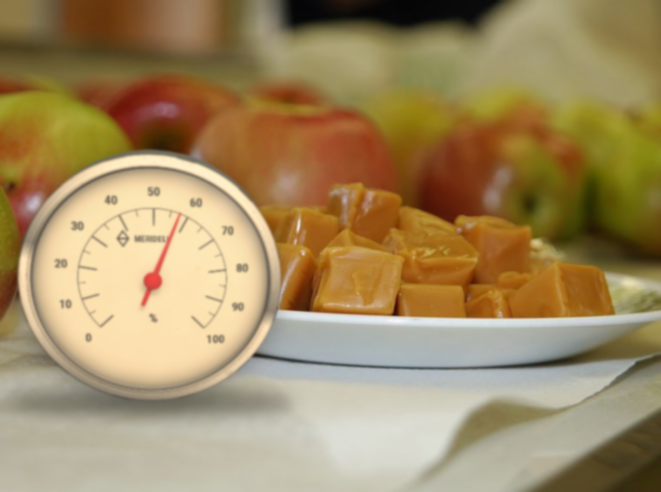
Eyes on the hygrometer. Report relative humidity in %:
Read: 57.5 %
